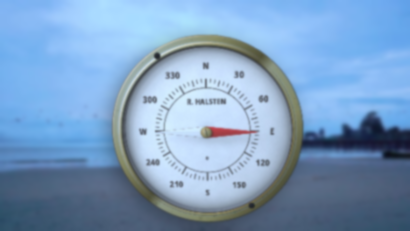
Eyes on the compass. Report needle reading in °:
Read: 90 °
